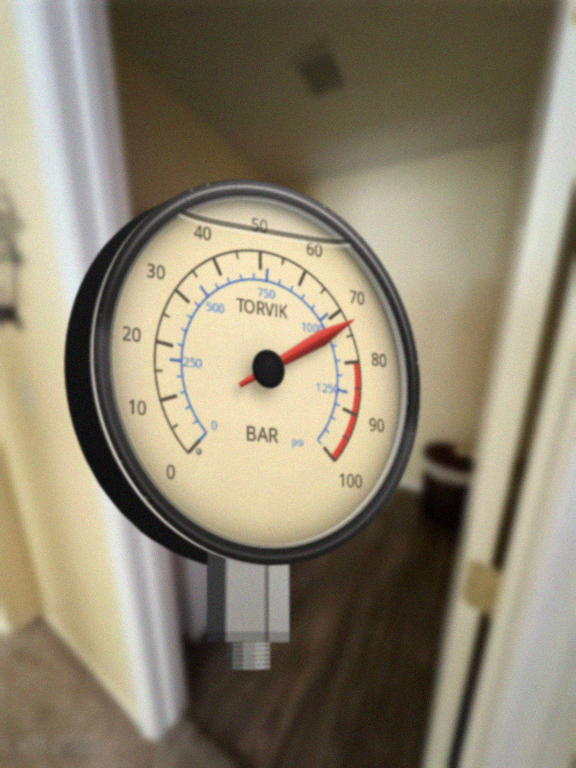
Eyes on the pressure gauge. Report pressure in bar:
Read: 72.5 bar
